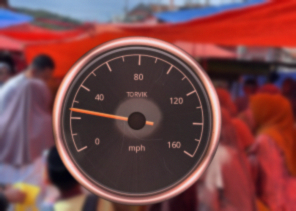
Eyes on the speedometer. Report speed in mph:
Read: 25 mph
